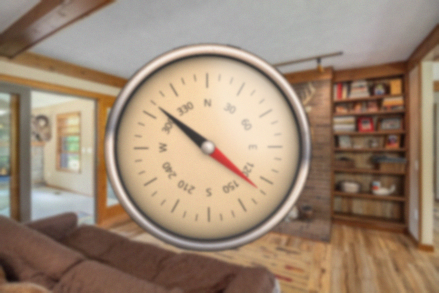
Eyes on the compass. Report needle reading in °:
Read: 130 °
